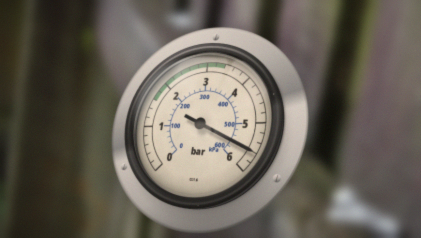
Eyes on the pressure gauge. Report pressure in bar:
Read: 5.6 bar
